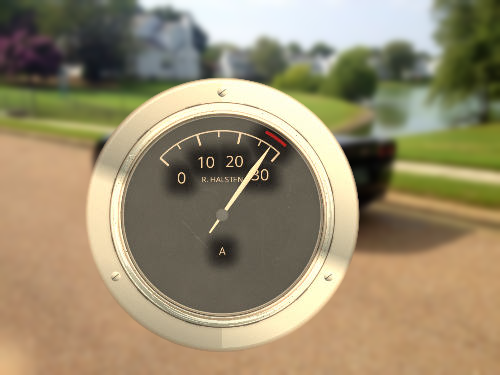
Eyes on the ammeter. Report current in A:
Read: 27.5 A
